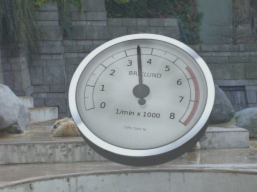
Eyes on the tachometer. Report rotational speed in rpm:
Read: 3500 rpm
